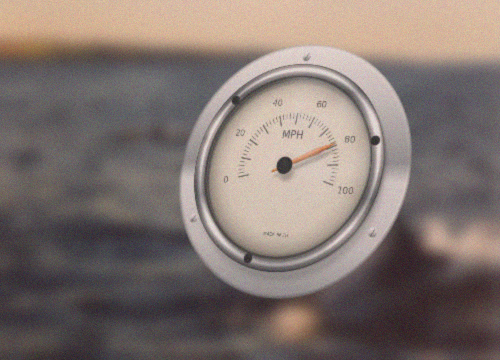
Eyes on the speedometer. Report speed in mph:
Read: 80 mph
